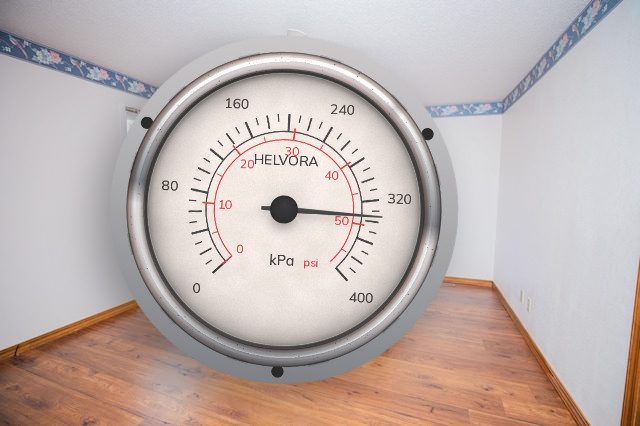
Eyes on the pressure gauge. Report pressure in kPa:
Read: 335 kPa
